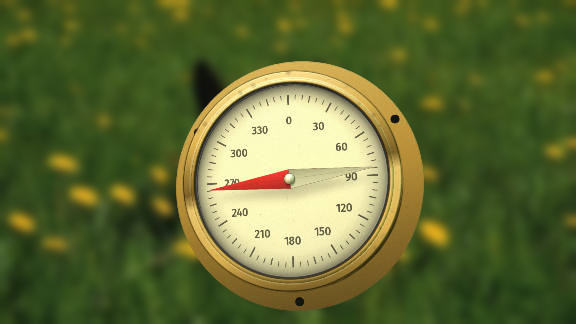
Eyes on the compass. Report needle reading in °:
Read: 265 °
